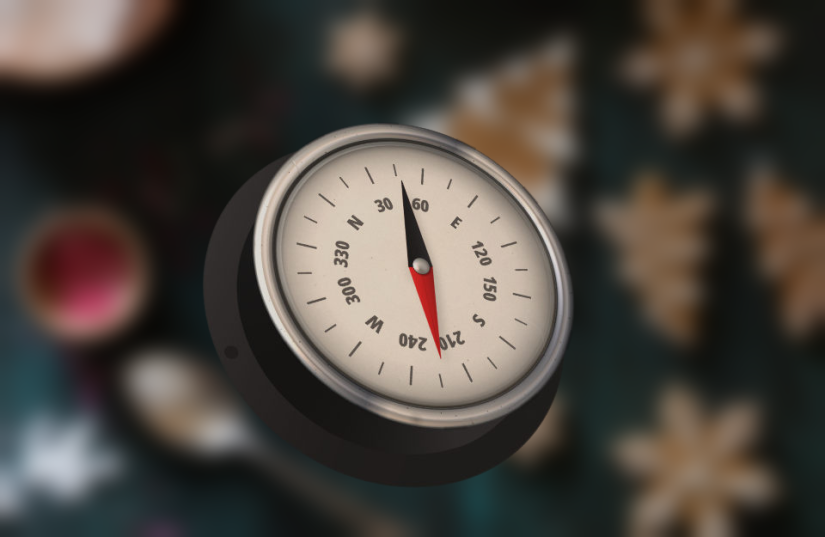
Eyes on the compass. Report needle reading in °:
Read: 225 °
